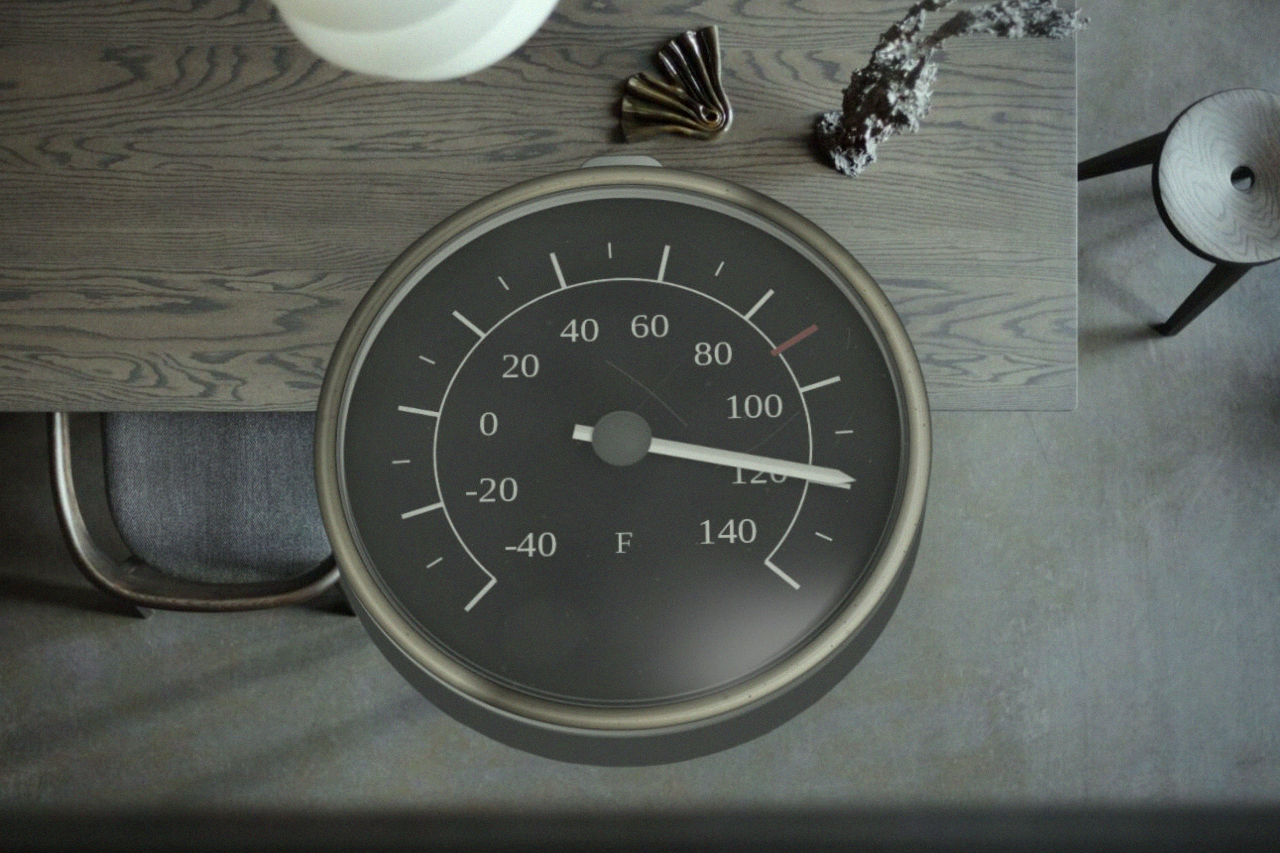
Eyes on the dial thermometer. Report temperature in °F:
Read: 120 °F
